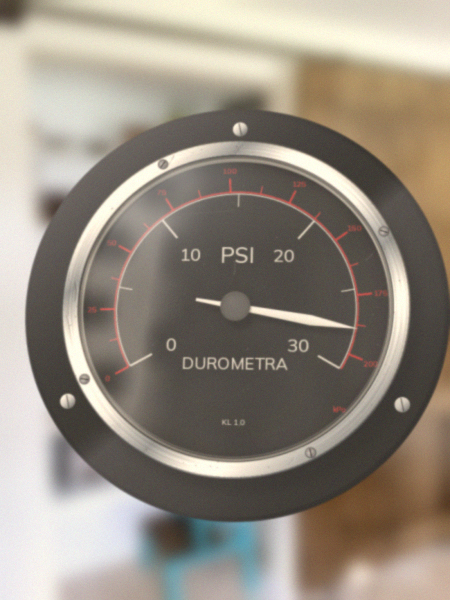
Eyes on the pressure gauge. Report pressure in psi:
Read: 27.5 psi
